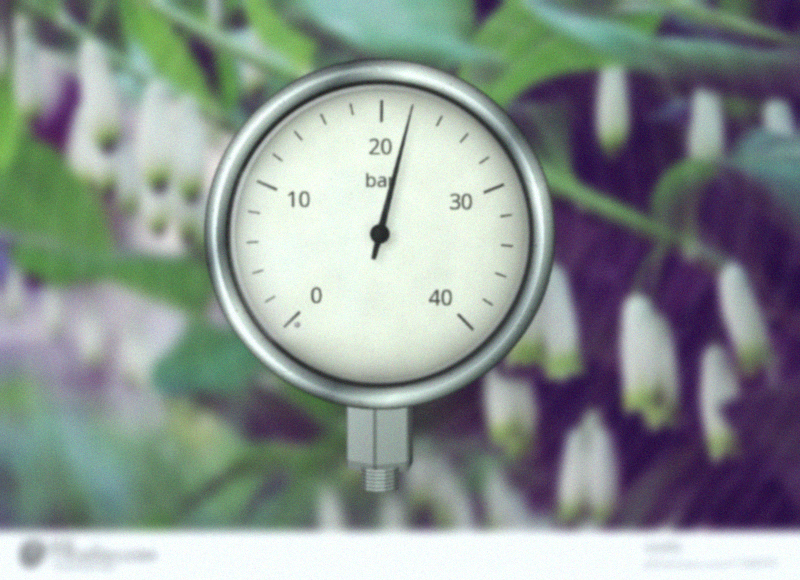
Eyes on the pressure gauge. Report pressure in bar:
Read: 22 bar
